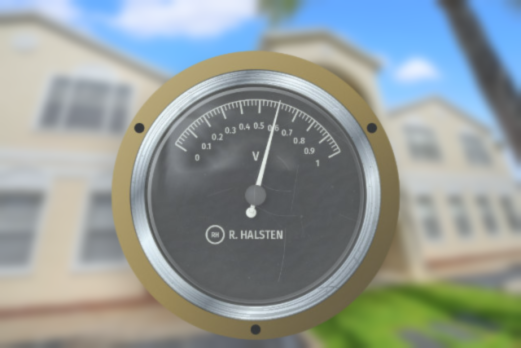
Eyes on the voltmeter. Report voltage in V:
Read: 0.6 V
